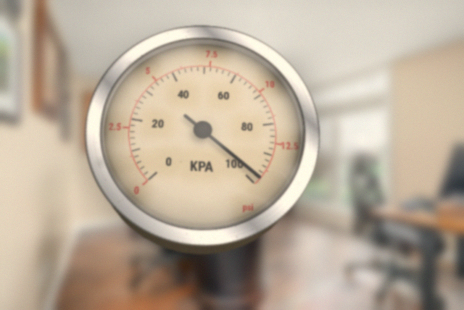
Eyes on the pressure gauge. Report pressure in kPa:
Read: 98 kPa
